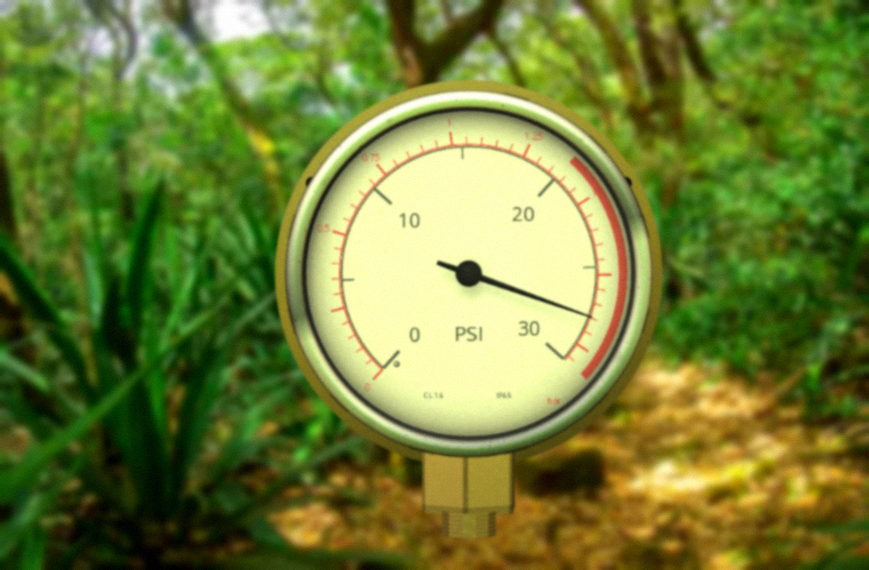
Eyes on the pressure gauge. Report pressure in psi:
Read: 27.5 psi
